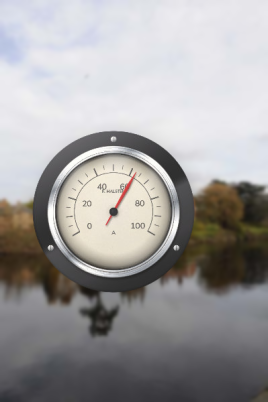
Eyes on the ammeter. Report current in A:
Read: 62.5 A
